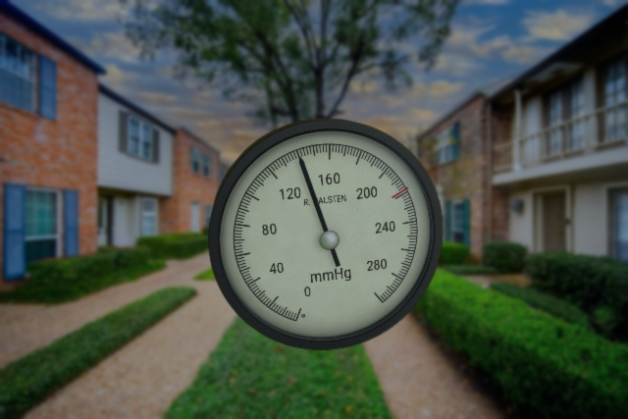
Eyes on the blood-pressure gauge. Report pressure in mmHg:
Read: 140 mmHg
